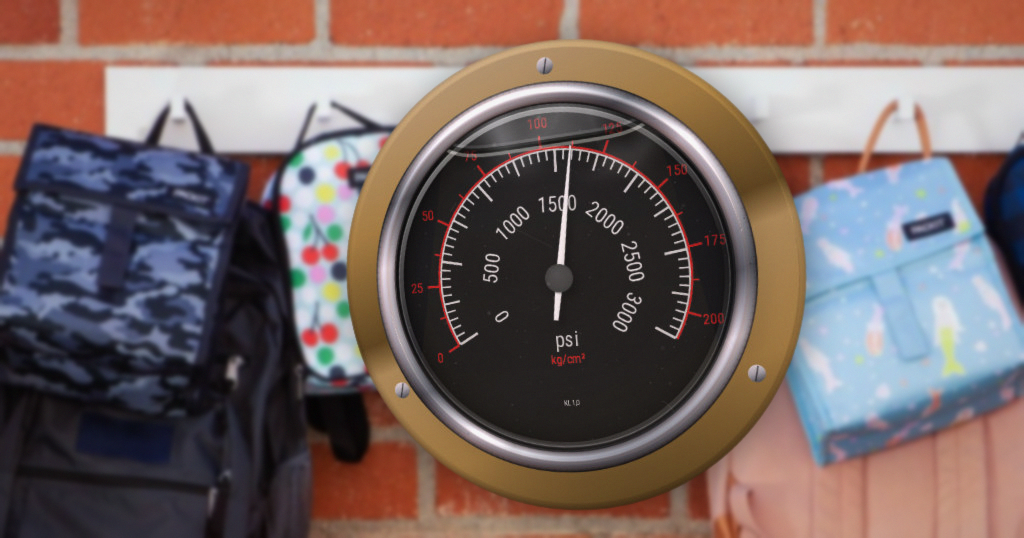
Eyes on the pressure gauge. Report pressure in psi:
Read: 1600 psi
